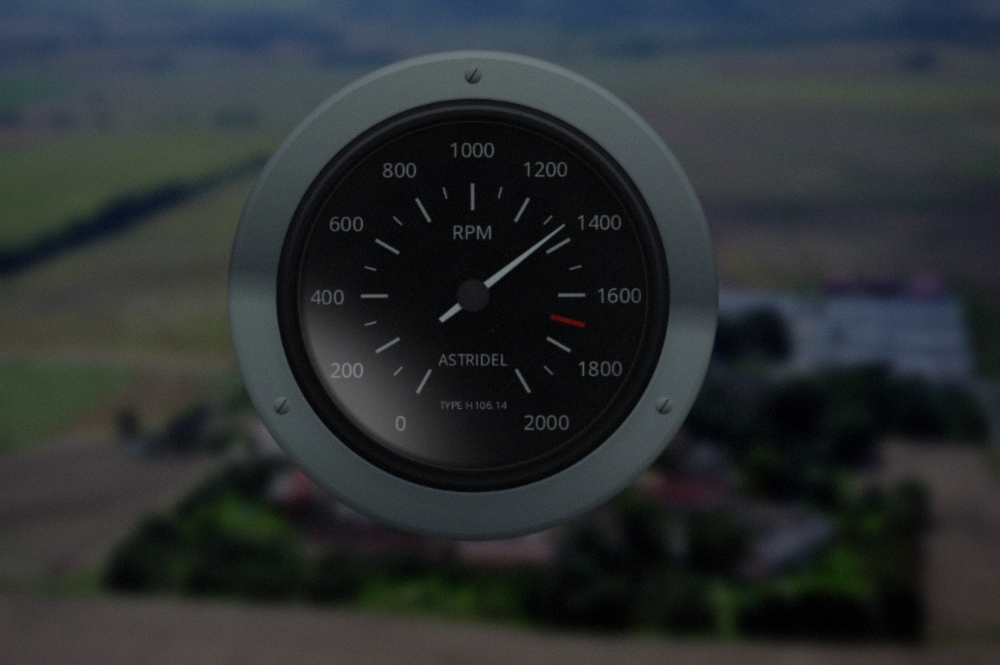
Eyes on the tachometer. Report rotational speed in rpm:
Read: 1350 rpm
